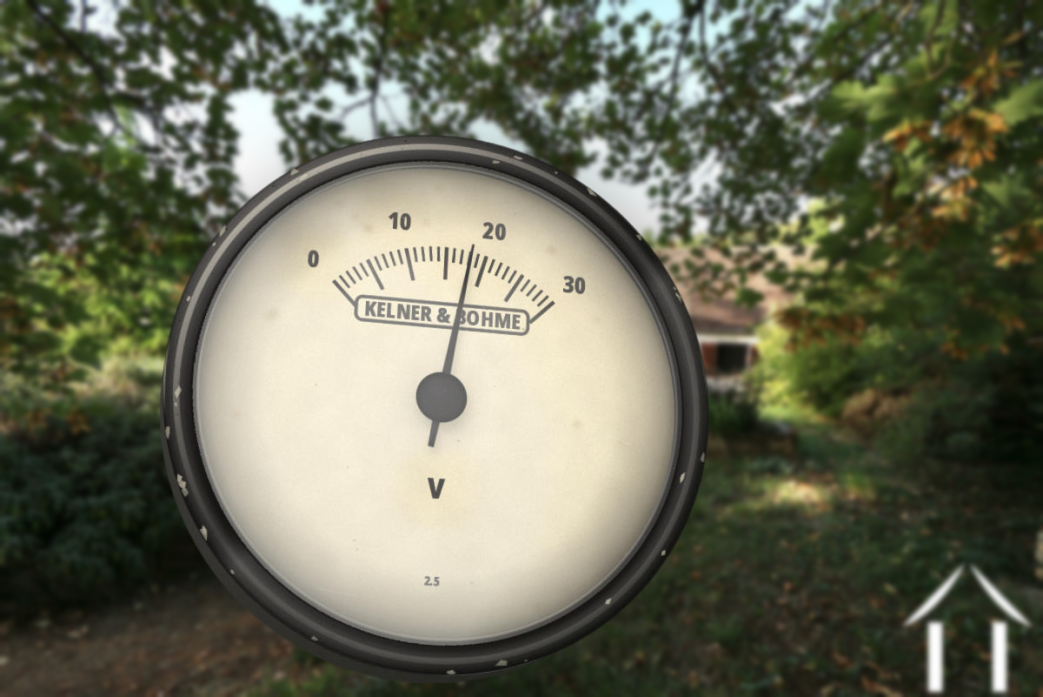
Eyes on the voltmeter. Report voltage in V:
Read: 18 V
